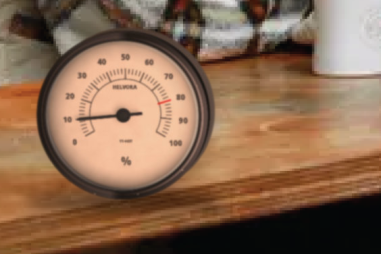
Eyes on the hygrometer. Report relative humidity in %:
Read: 10 %
